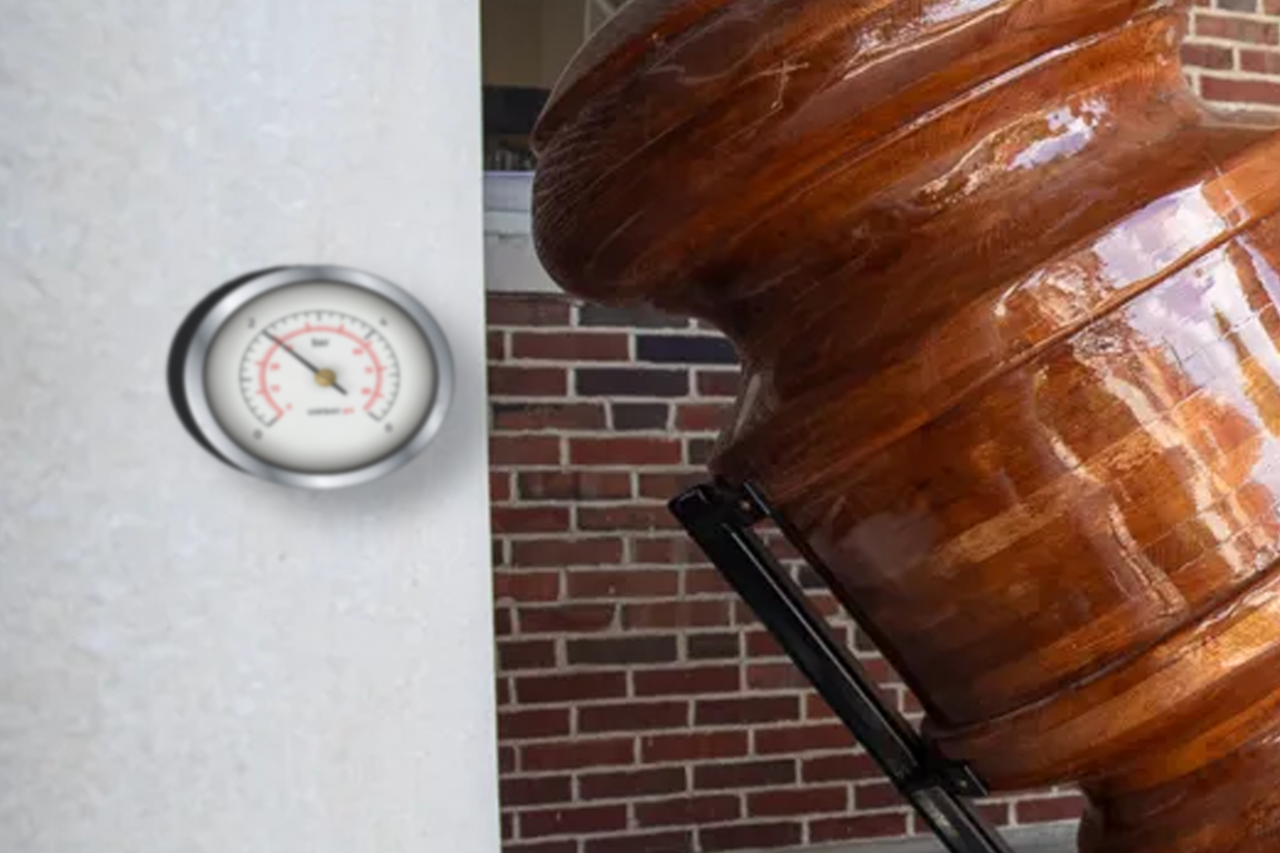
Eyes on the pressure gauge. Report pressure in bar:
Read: 2 bar
